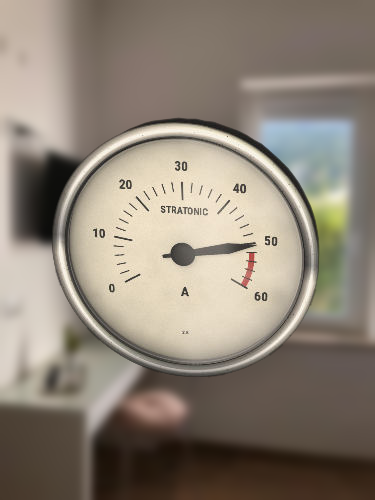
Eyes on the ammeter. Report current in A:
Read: 50 A
